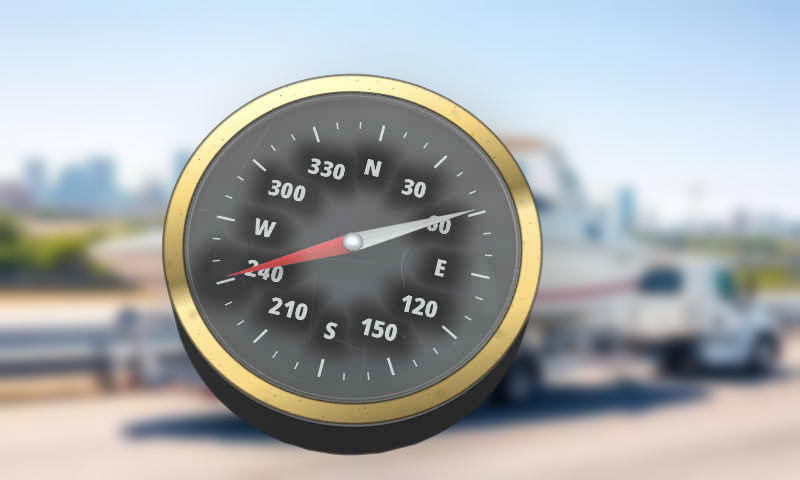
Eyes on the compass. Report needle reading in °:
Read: 240 °
